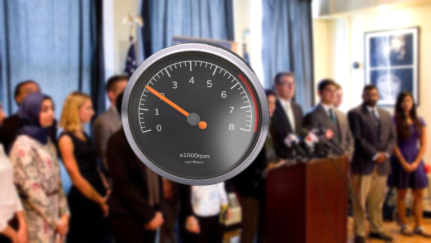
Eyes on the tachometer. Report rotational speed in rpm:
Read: 2000 rpm
